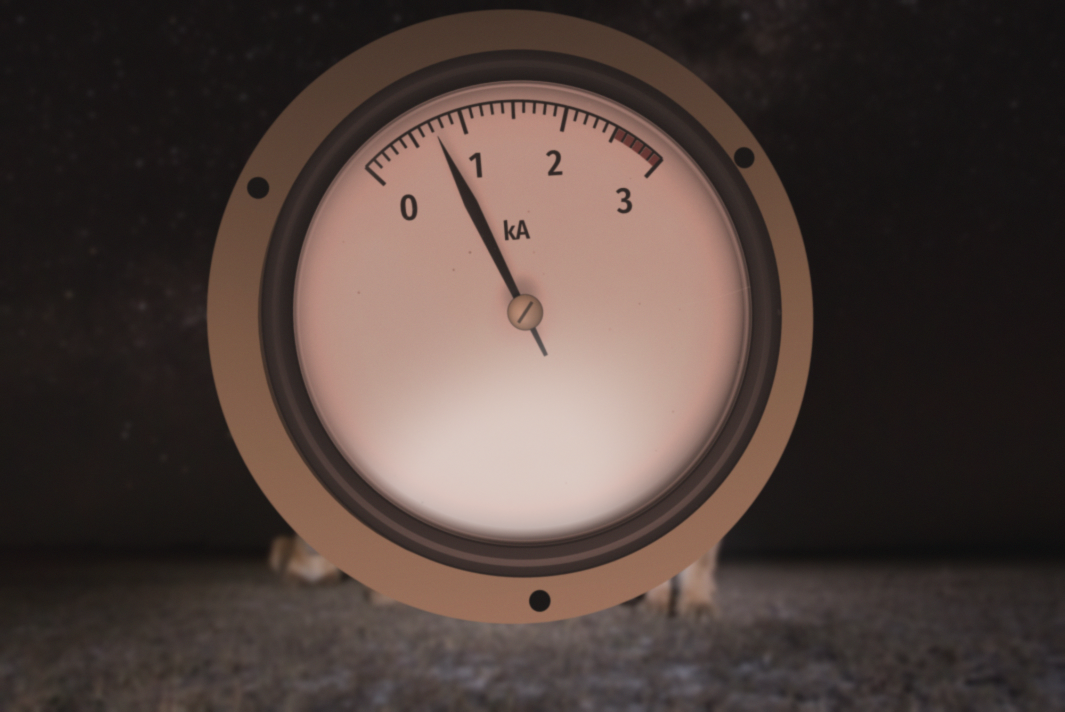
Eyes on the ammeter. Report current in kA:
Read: 0.7 kA
